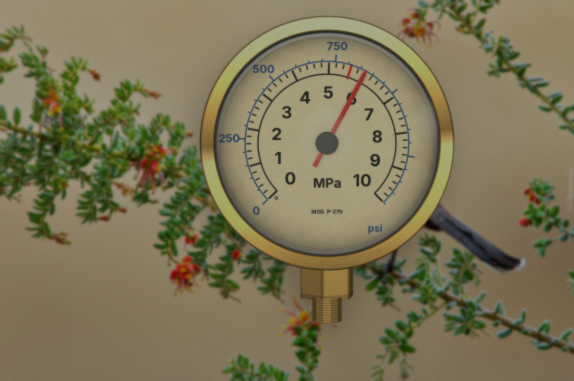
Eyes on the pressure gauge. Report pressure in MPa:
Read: 6 MPa
